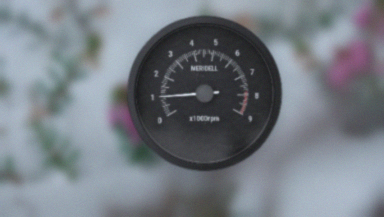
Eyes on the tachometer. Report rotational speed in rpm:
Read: 1000 rpm
